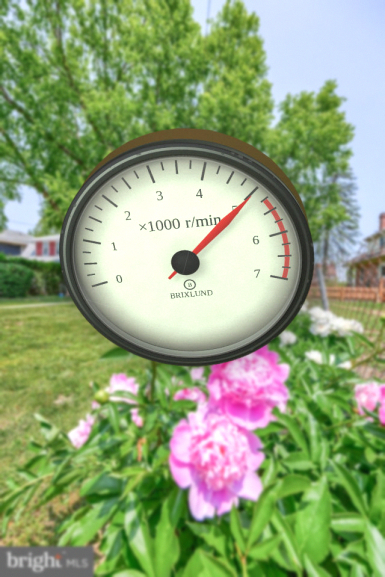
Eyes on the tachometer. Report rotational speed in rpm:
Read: 5000 rpm
